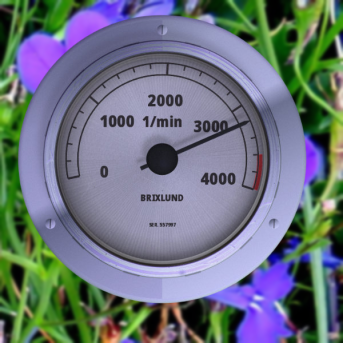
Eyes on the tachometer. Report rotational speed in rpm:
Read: 3200 rpm
